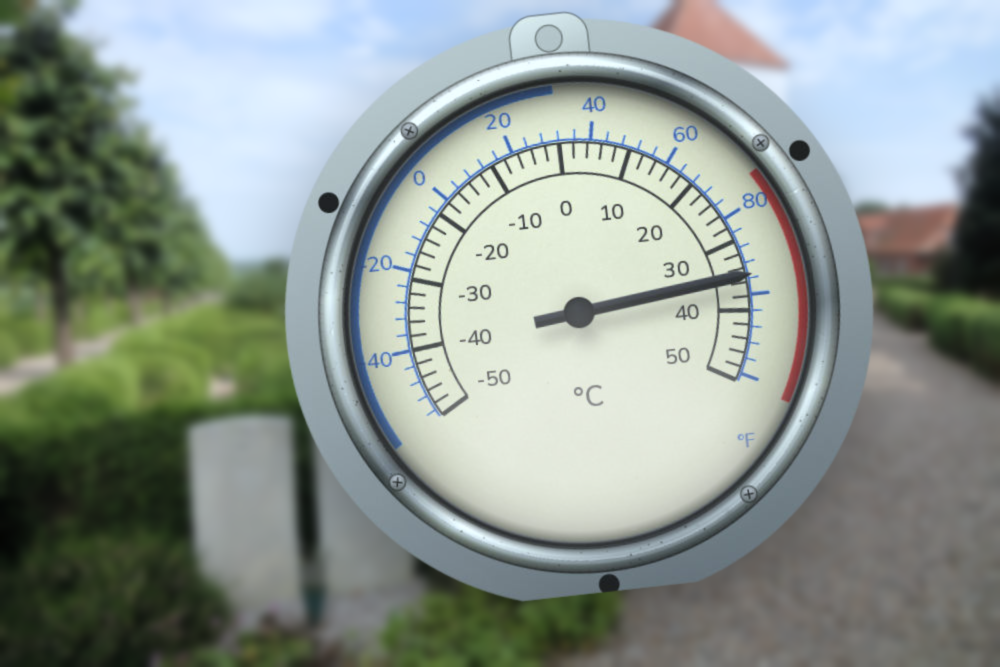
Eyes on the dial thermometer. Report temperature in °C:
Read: 35 °C
